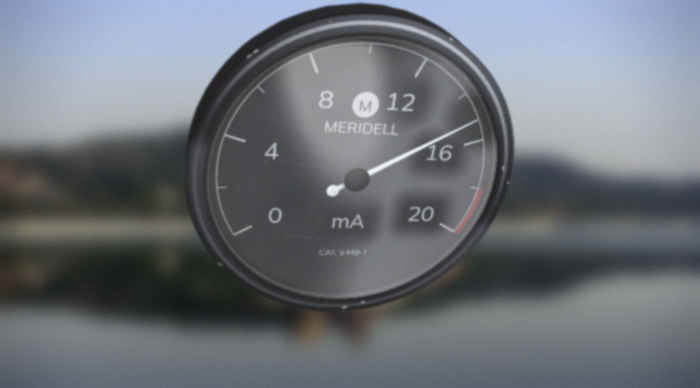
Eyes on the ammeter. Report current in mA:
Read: 15 mA
